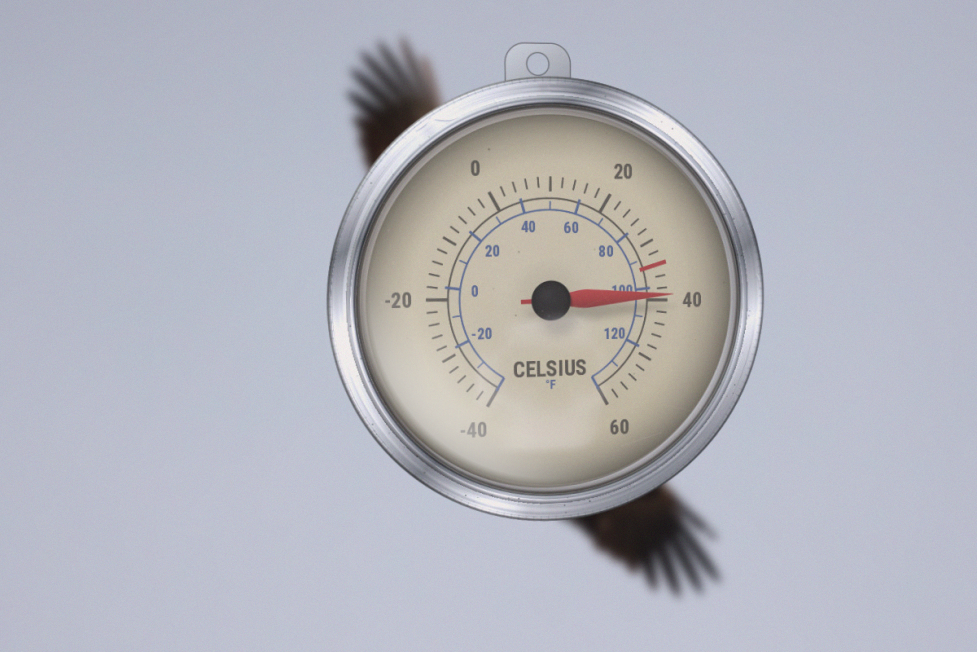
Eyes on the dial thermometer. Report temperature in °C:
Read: 39 °C
